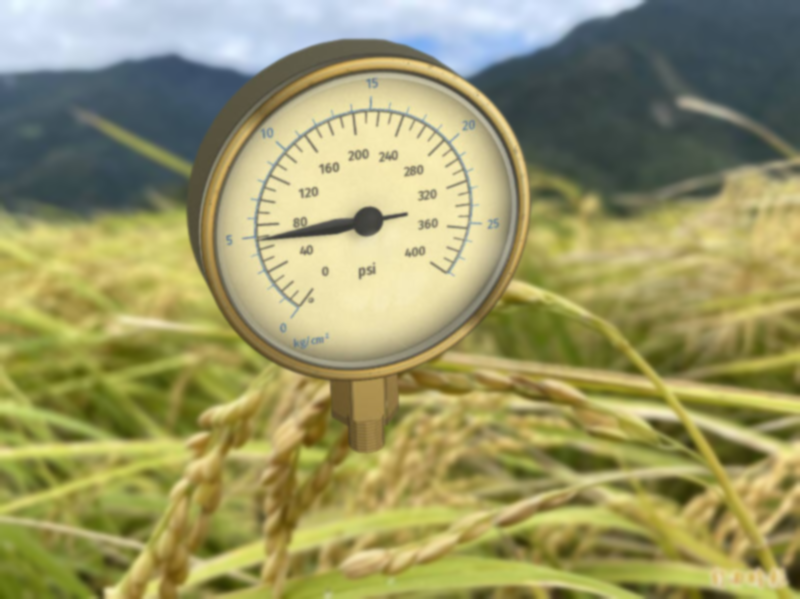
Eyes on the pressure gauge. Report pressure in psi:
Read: 70 psi
